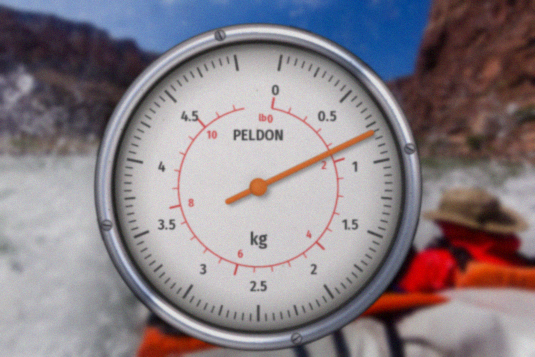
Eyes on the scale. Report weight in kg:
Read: 0.8 kg
